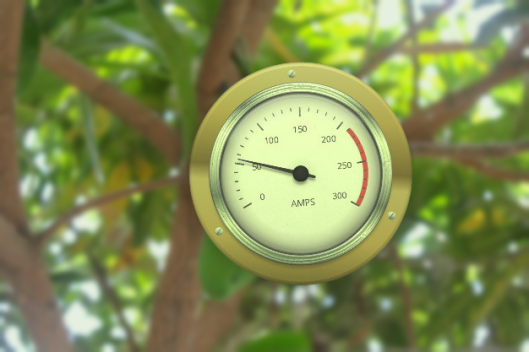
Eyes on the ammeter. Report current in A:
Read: 55 A
